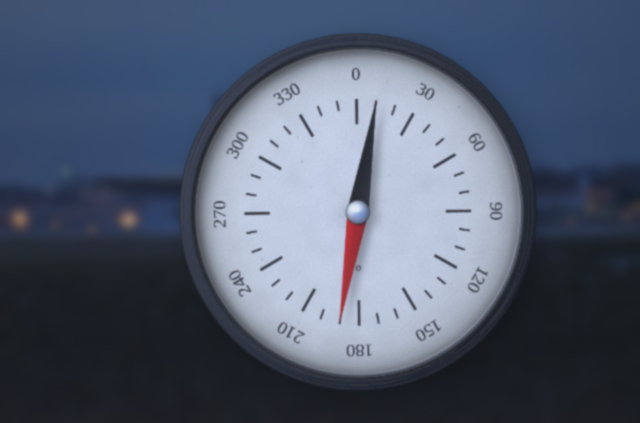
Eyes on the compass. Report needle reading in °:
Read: 190 °
